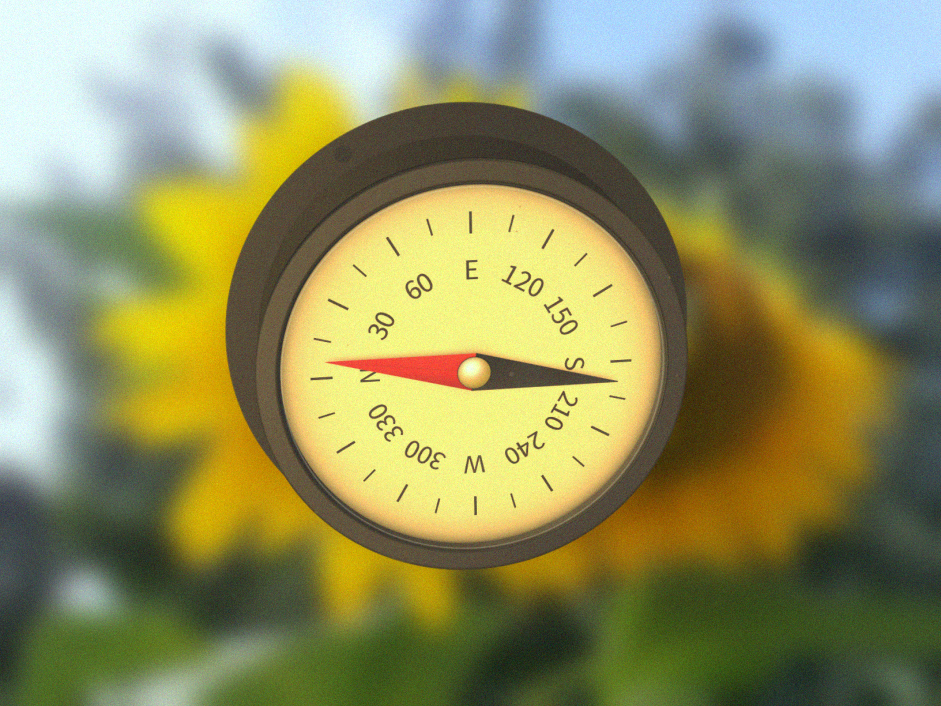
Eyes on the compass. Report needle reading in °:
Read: 7.5 °
